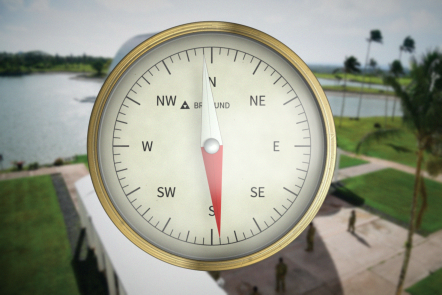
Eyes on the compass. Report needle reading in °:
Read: 175 °
